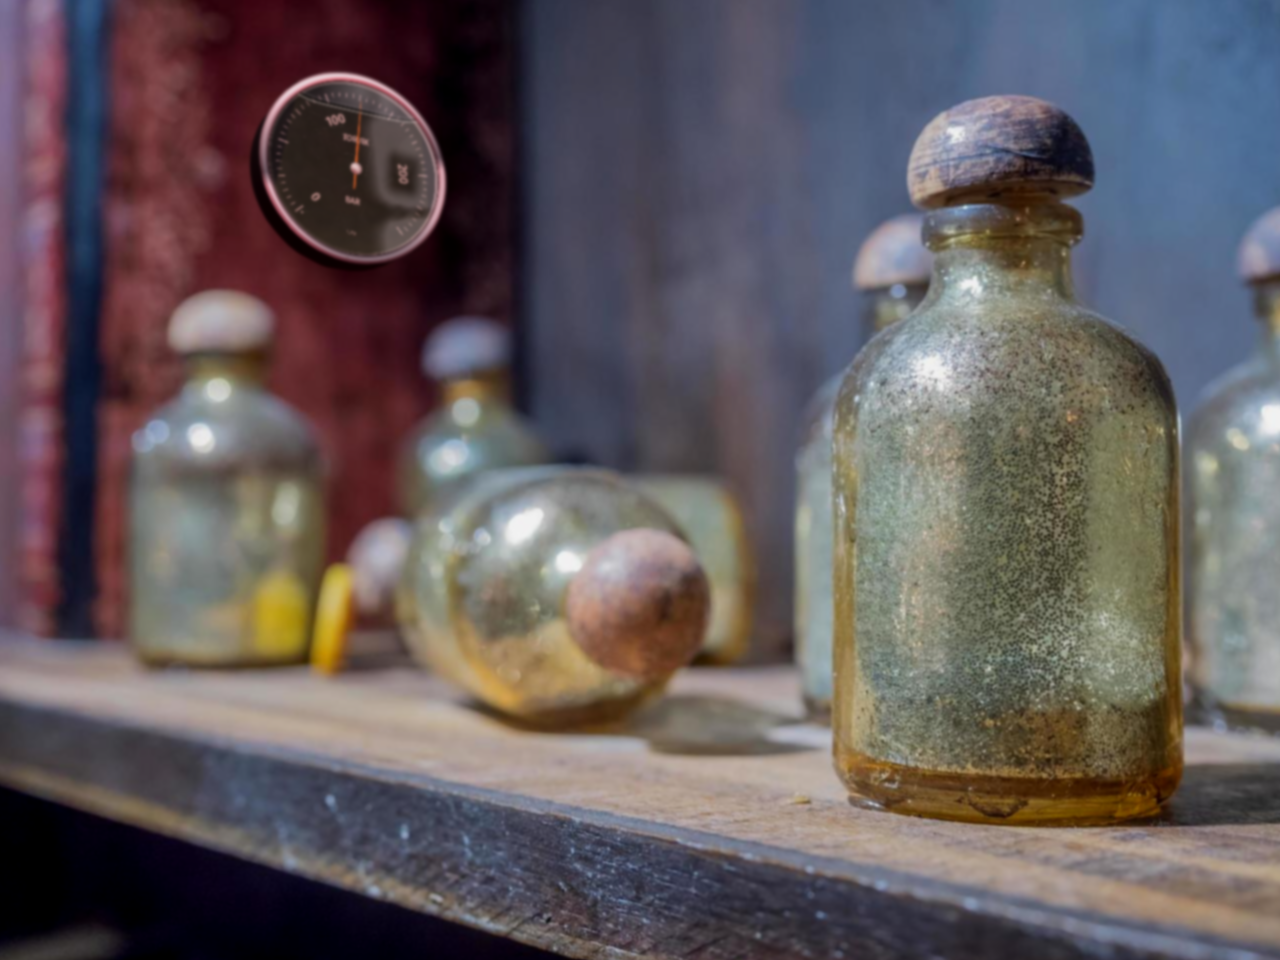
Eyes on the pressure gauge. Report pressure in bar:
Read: 125 bar
